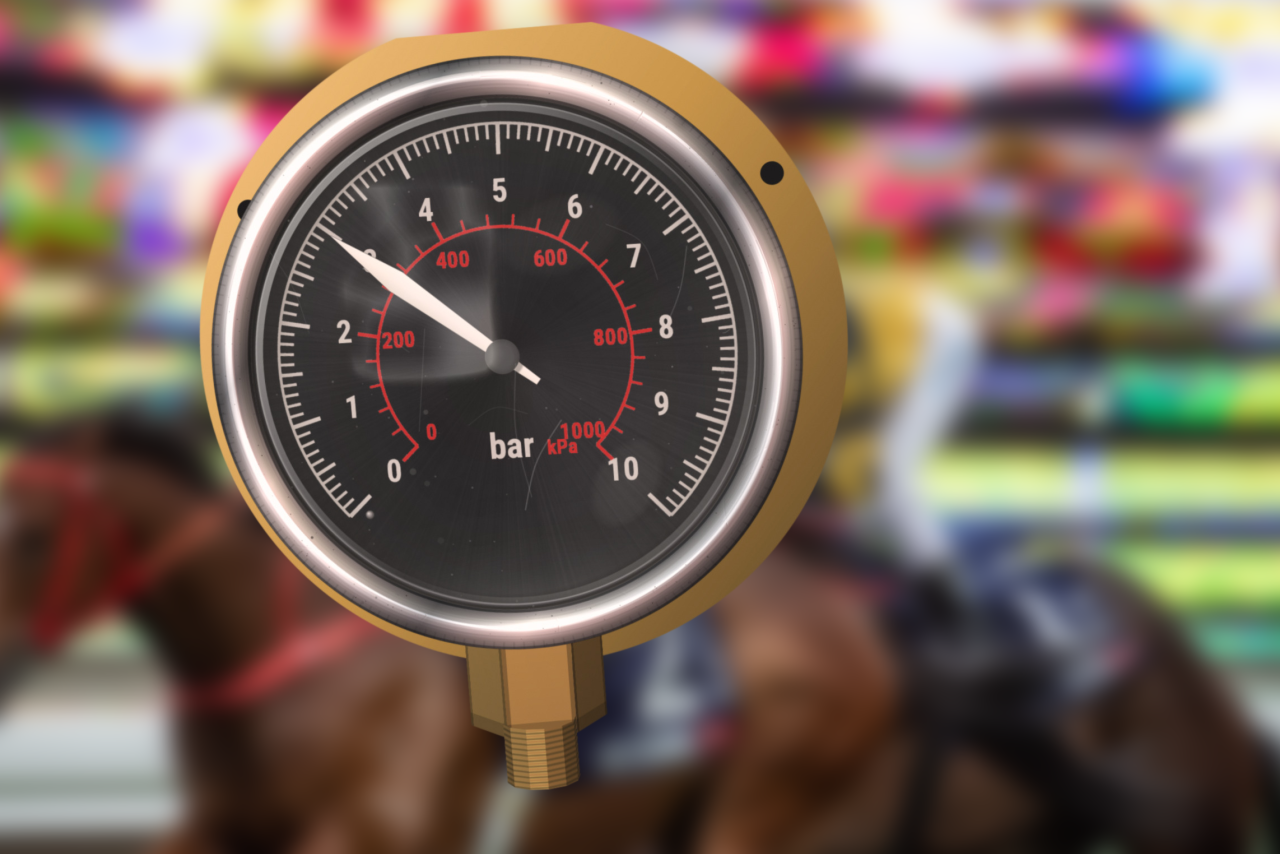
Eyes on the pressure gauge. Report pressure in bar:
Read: 3 bar
